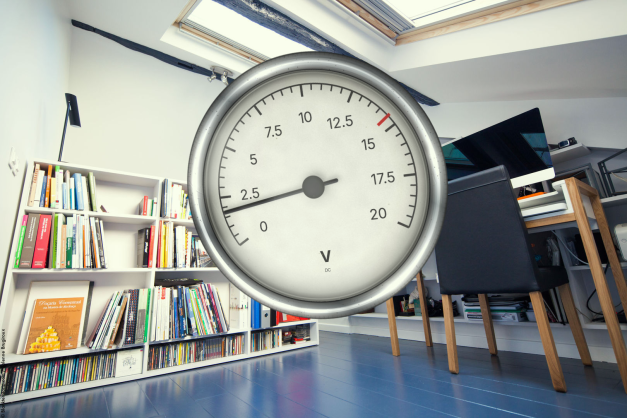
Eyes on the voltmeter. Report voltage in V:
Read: 1.75 V
